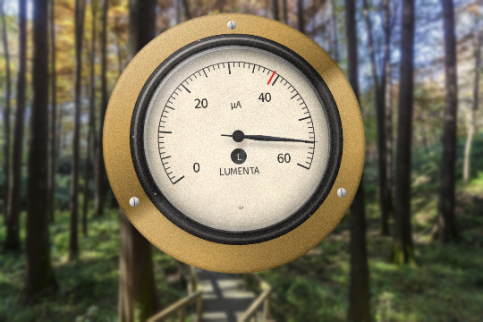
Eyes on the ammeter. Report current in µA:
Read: 55 µA
